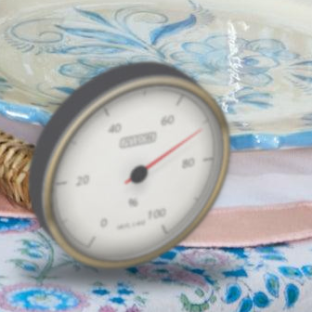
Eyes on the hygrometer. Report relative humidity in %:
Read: 70 %
